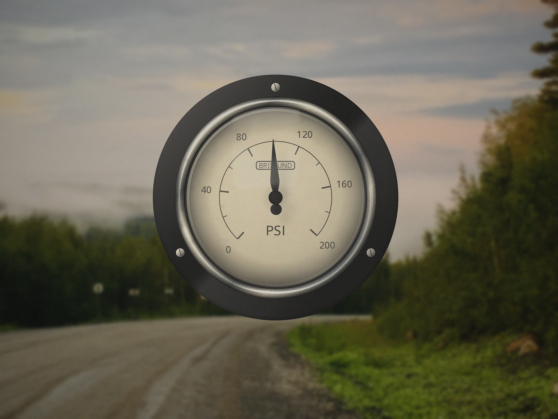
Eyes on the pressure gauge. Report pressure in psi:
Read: 100 psi
